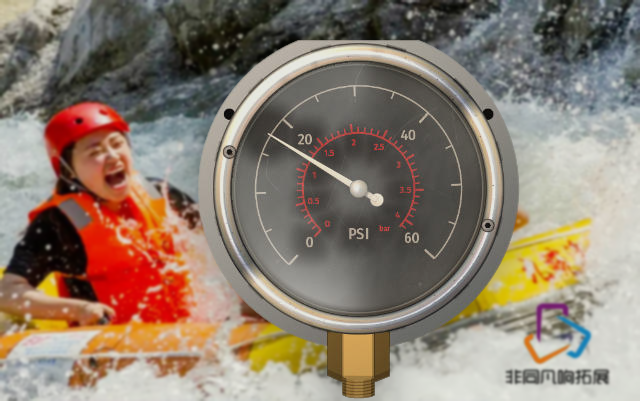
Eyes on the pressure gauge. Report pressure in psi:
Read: 17.5 psi
